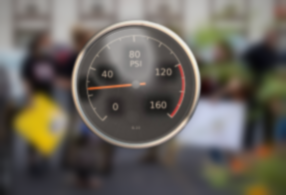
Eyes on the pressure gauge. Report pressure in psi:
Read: 25 psi
